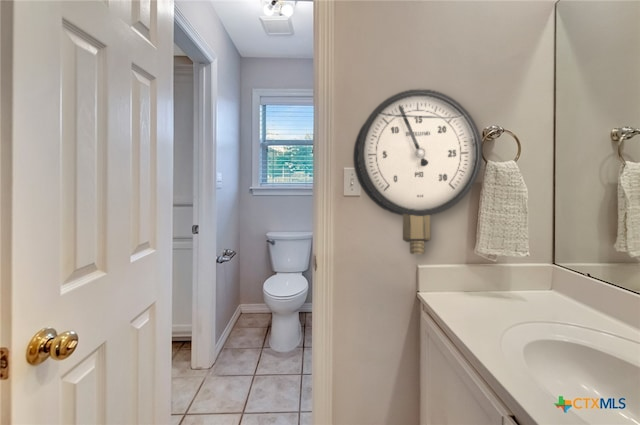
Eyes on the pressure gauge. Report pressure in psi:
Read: 12.5 psi
